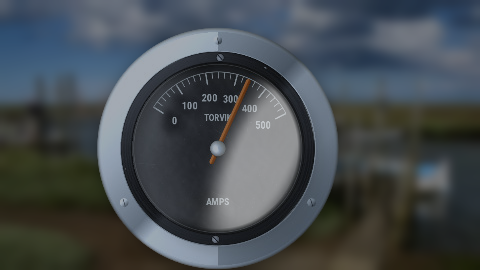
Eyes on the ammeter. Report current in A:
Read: 340 A
